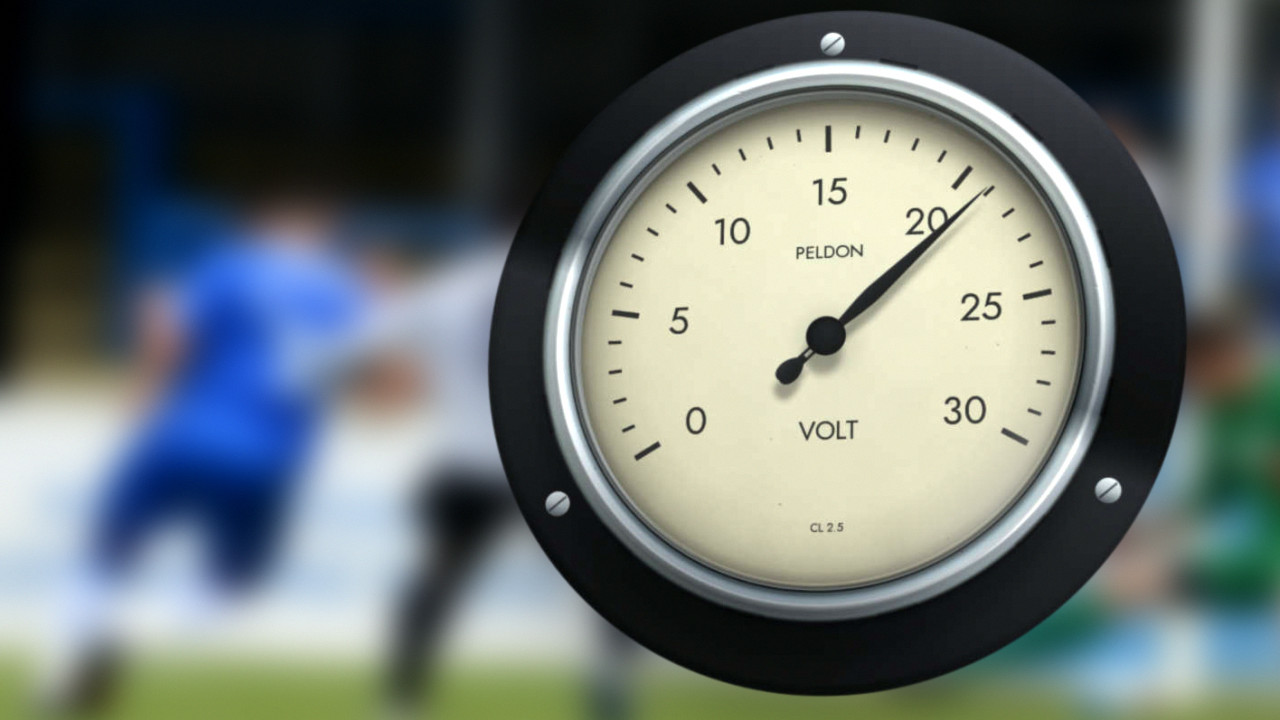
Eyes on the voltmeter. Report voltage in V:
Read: 21 V
